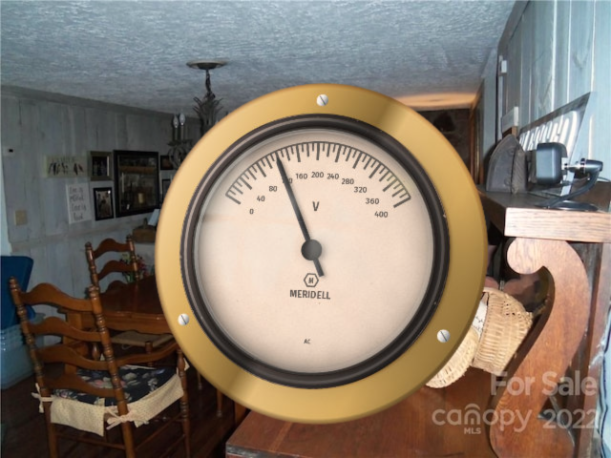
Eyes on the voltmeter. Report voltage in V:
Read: 120 V
